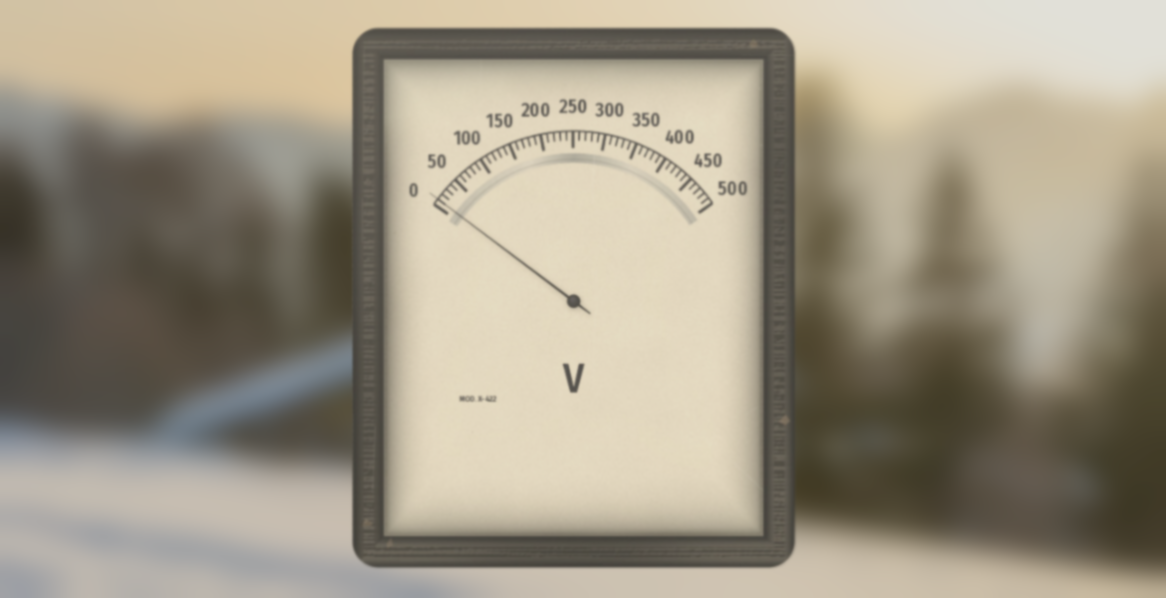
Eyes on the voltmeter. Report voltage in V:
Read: 10 V
